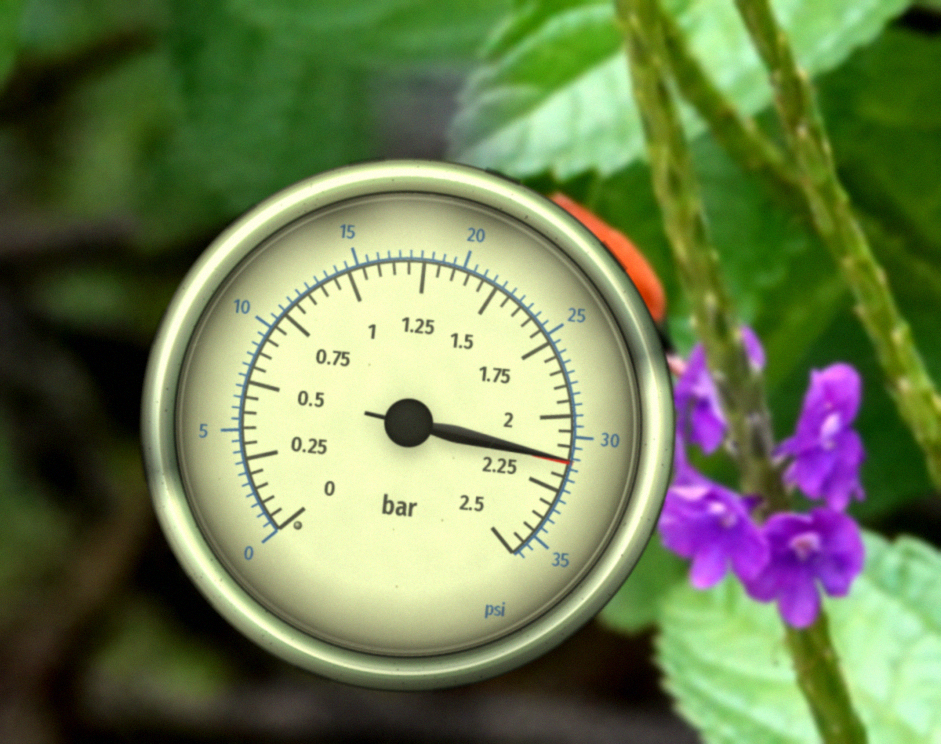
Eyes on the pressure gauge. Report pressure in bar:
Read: 2.15 bar
